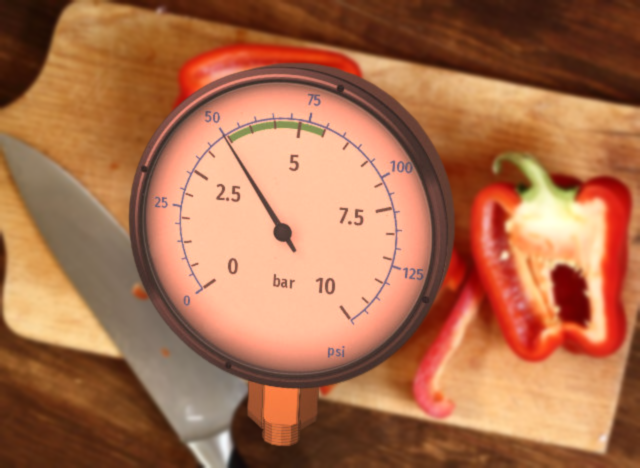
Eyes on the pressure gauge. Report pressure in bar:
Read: 3.5 bar
